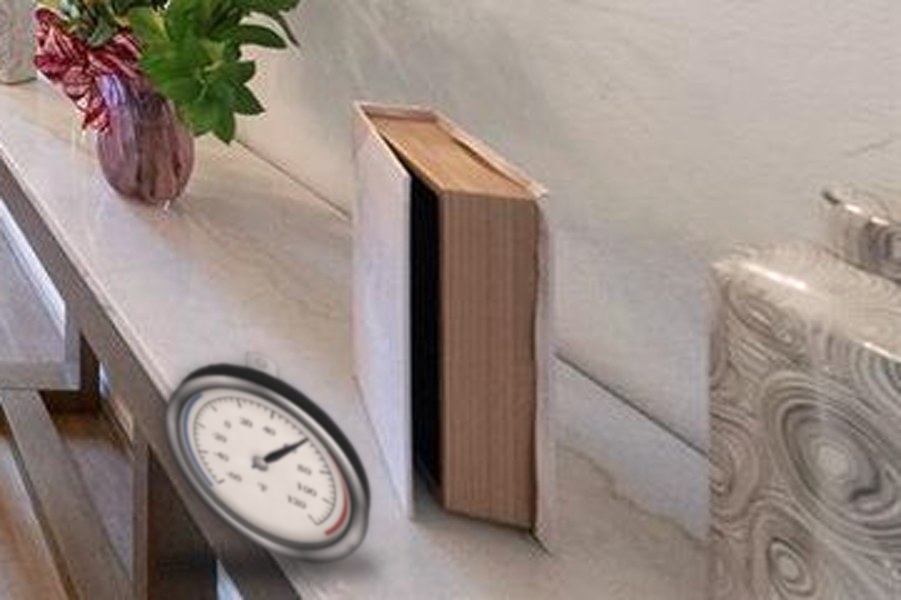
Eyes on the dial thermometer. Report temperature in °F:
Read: 60 °F
